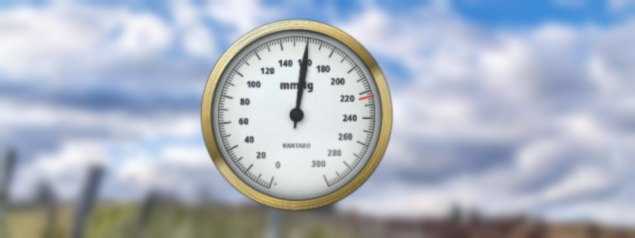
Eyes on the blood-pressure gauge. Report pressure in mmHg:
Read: 160 mmHg
